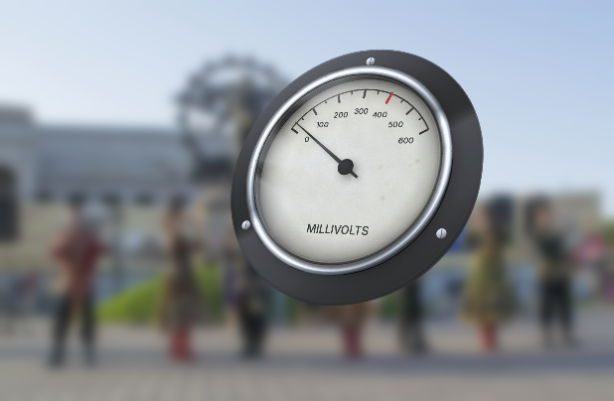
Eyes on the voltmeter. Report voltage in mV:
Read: 25 mV
